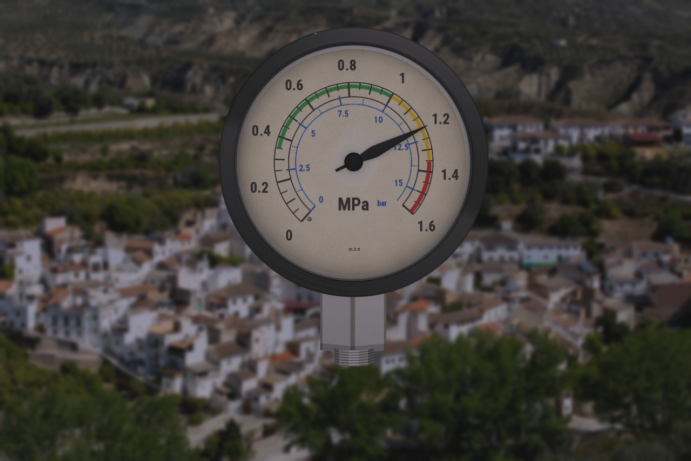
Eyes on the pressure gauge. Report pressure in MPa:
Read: 1.2 MPa
